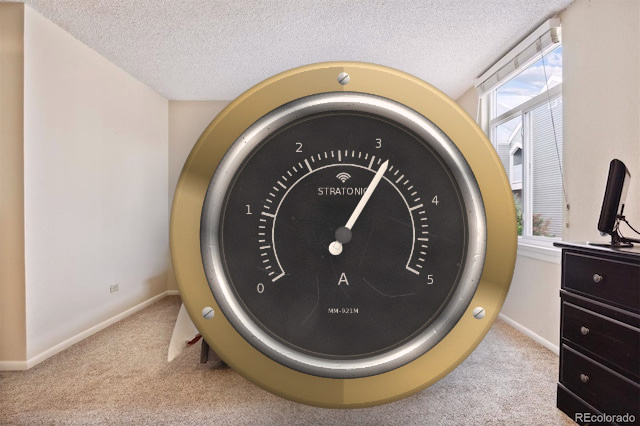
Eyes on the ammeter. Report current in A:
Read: 3.2 A
